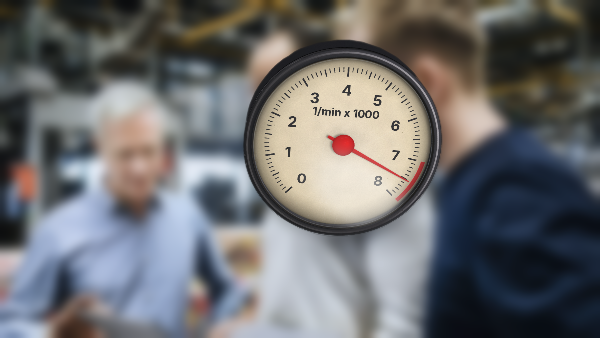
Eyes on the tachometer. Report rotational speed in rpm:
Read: 7500 rpm
